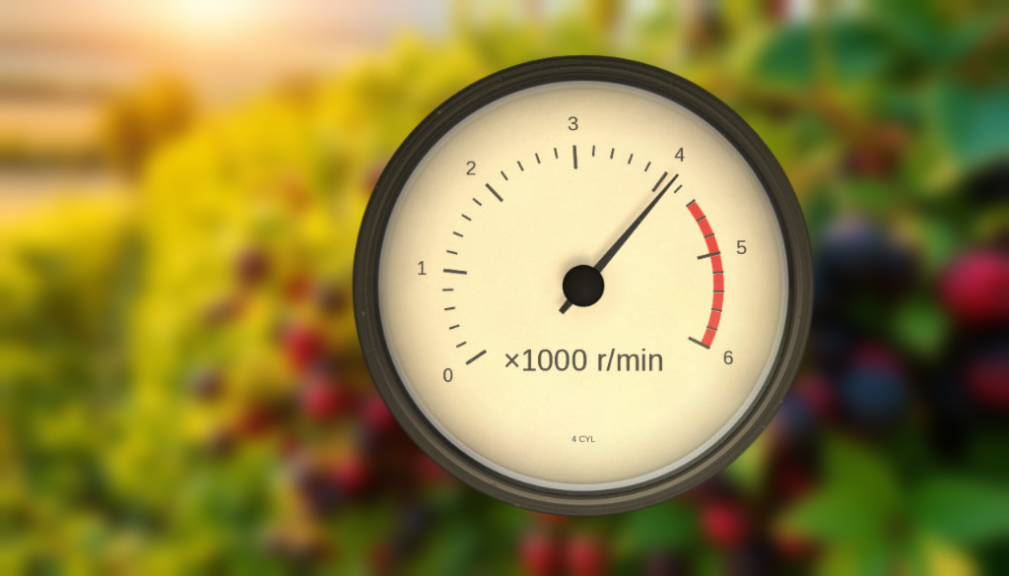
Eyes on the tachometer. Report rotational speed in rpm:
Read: 4100 rpm
